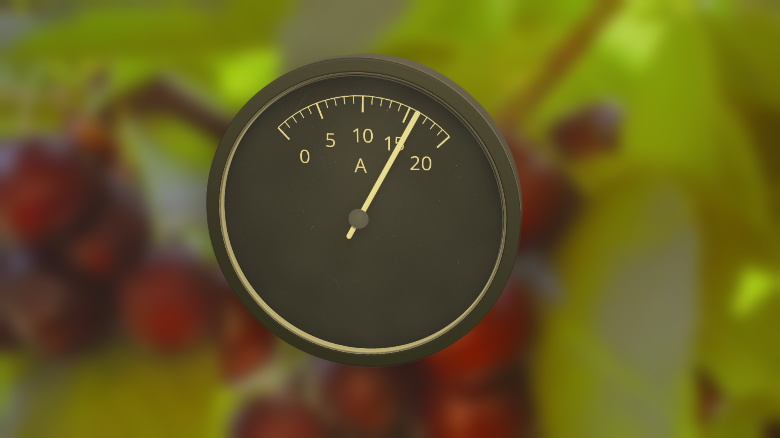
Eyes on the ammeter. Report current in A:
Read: 16 A
